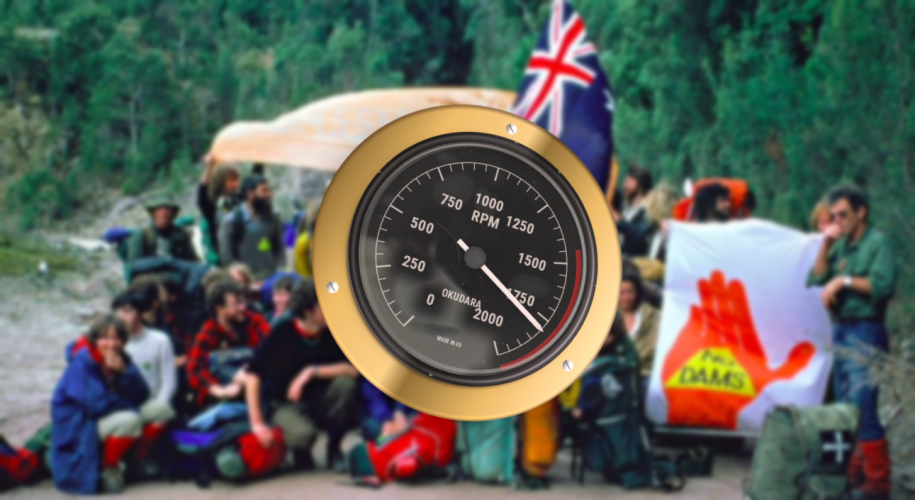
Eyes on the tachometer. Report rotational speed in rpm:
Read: 1800 rpm
